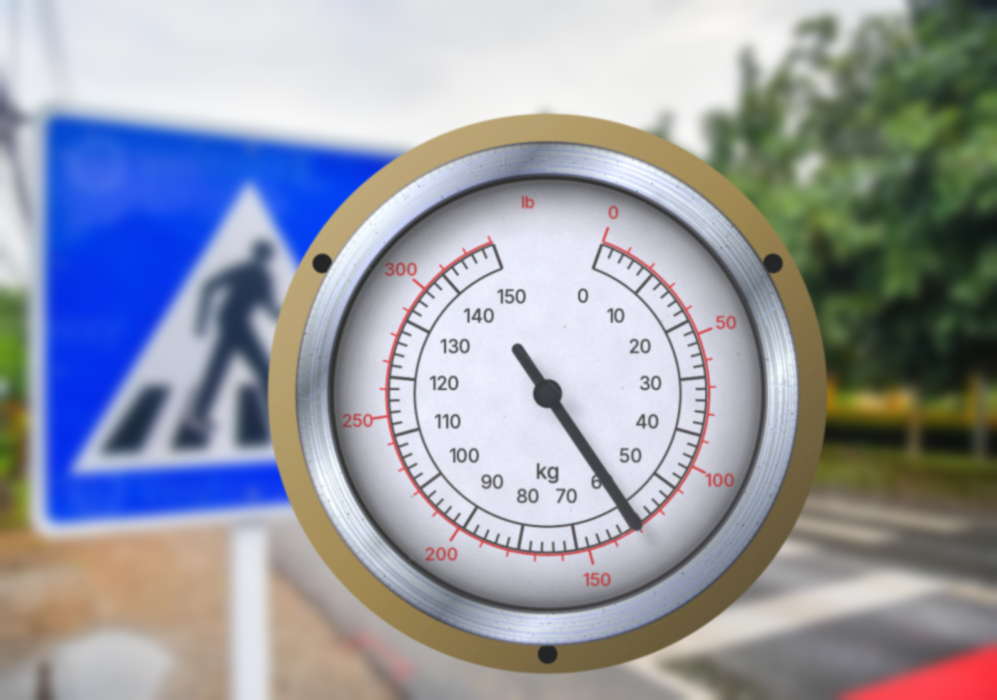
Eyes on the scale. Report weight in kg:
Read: 59 kg
